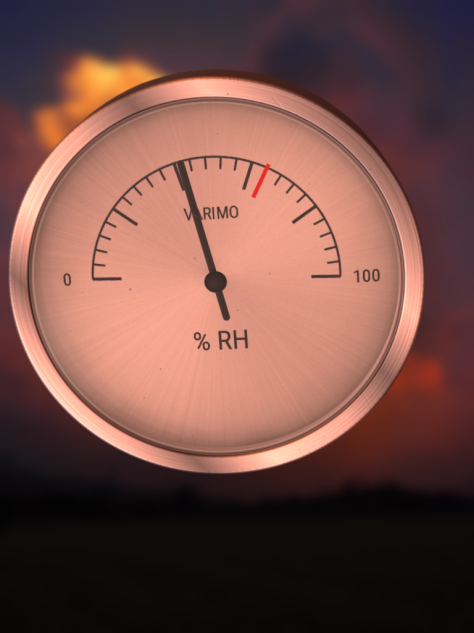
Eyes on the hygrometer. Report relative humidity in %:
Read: 42 %
